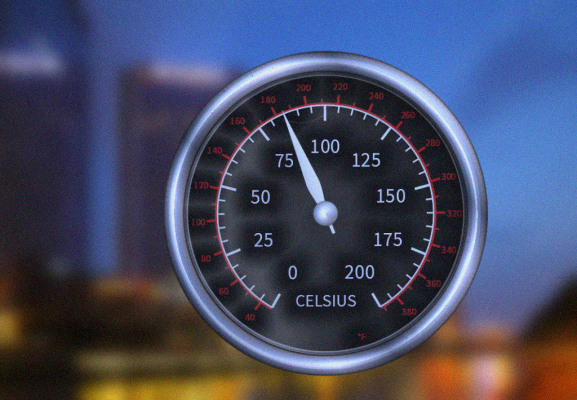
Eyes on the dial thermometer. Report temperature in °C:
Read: 85 °C
